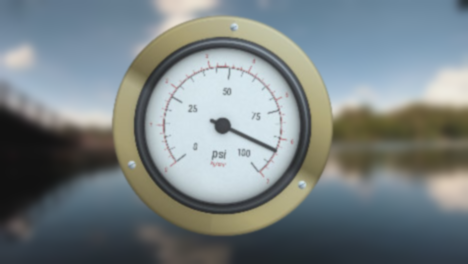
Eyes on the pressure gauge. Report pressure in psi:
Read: 90 psi
